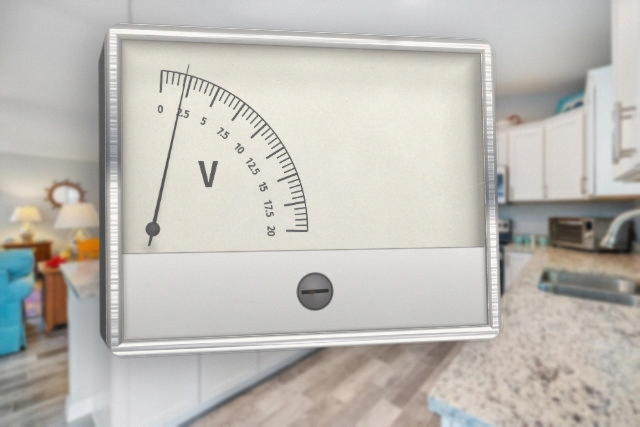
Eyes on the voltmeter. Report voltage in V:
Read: 2 V
